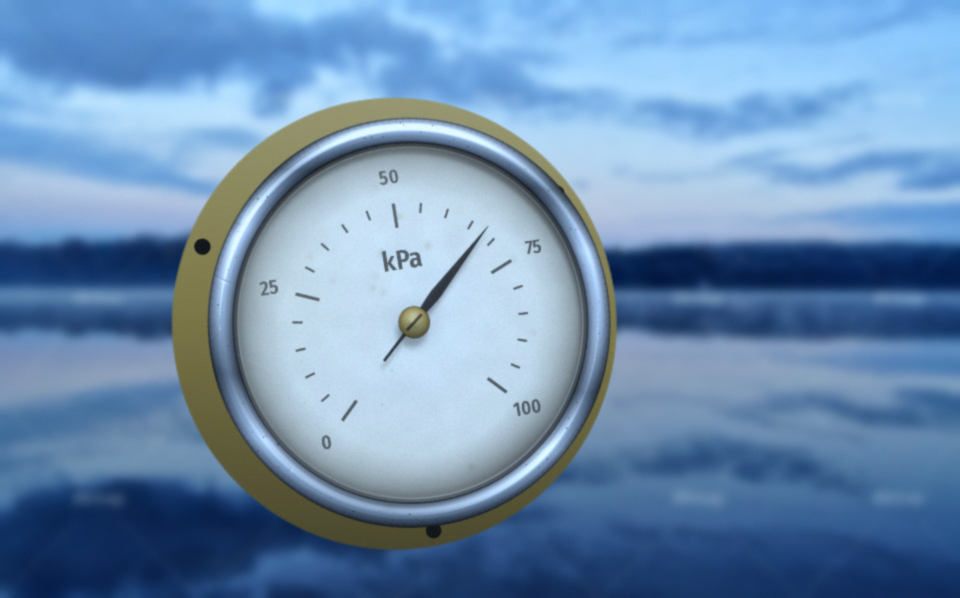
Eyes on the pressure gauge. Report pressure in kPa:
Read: 67.5 kPa
